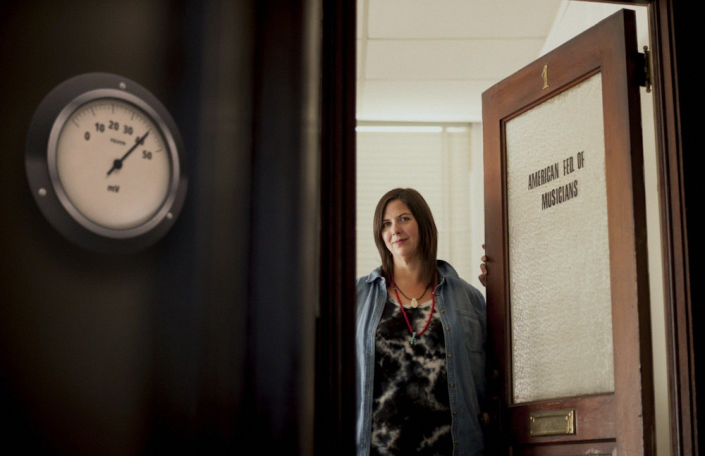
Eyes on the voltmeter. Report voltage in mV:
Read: 40 mV
